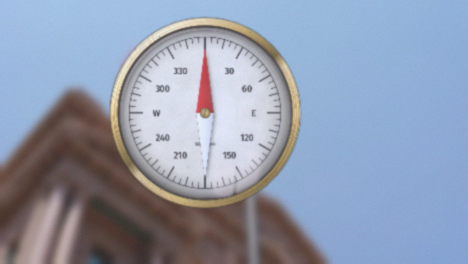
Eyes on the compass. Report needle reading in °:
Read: 0 °
